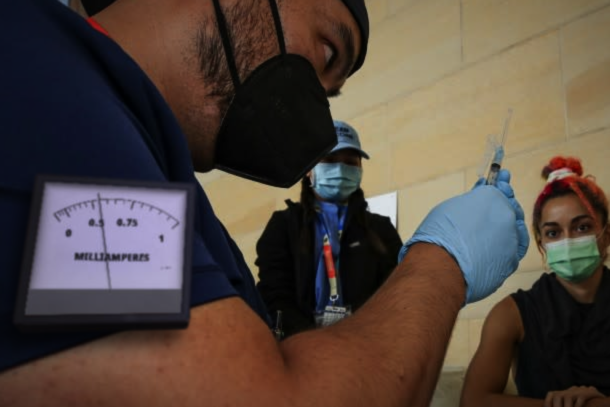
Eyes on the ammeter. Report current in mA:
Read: 0.55 mA
